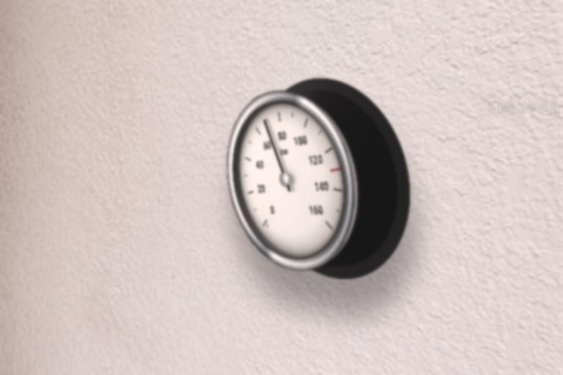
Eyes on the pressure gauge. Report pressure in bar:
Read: 70 bar
